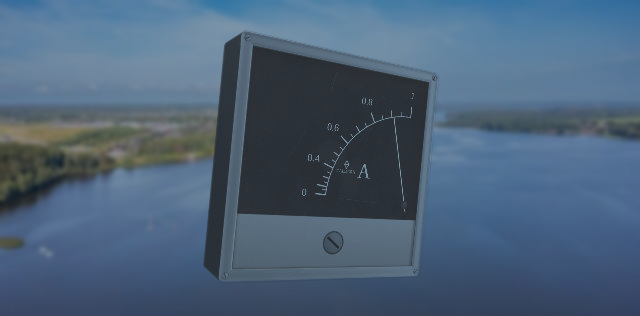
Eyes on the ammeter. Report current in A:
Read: 0.9 A
